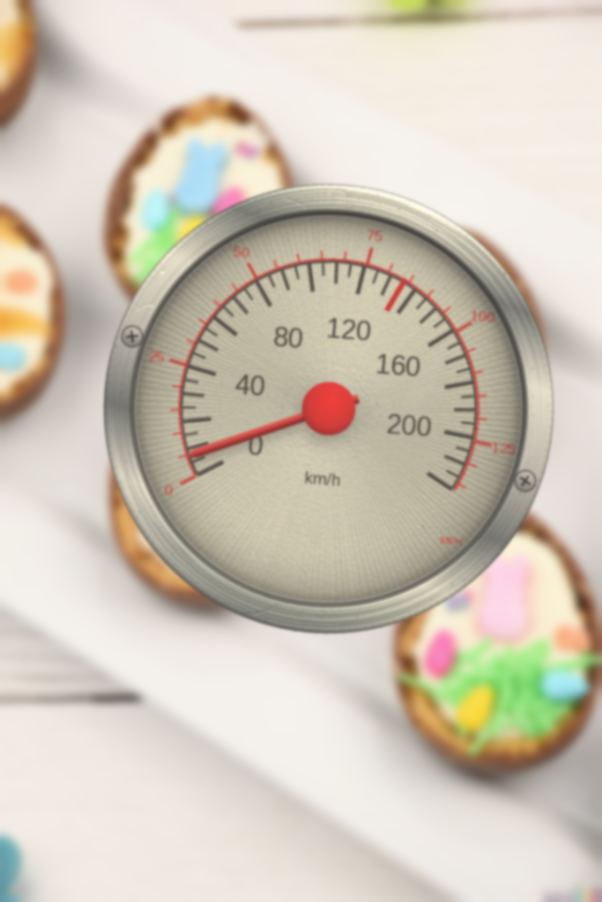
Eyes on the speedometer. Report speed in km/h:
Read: 7.5 km/h
